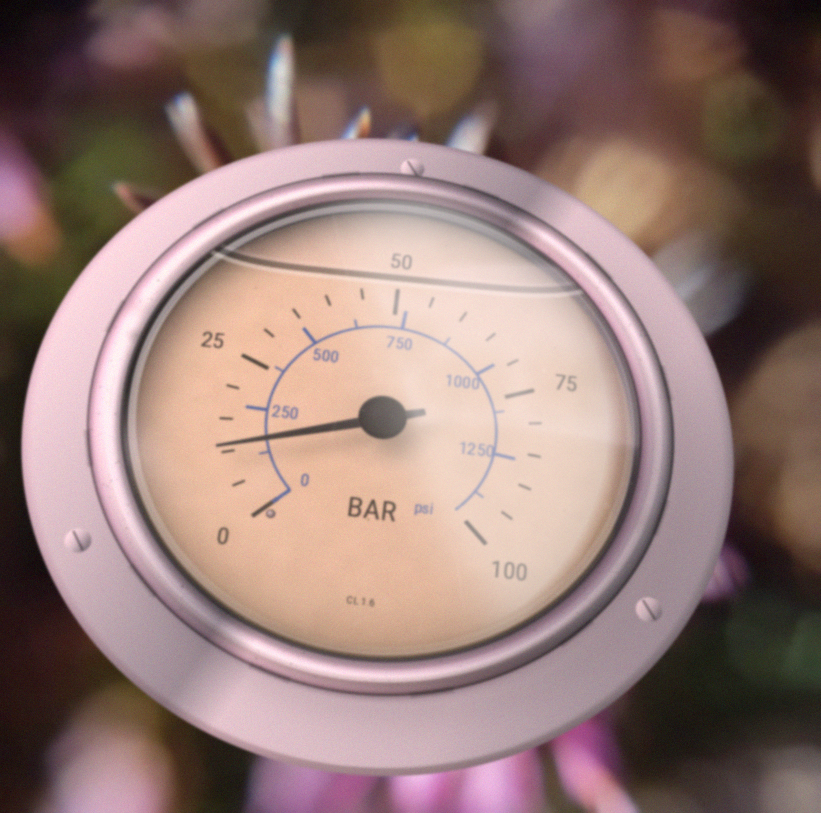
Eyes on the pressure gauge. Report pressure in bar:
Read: 10 bar
